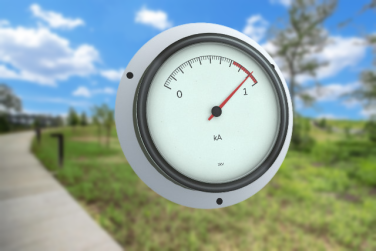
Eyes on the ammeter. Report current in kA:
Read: 0.9 kA
